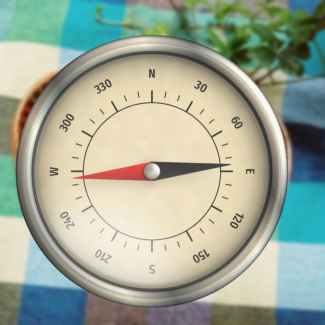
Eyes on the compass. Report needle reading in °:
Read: 265 °
